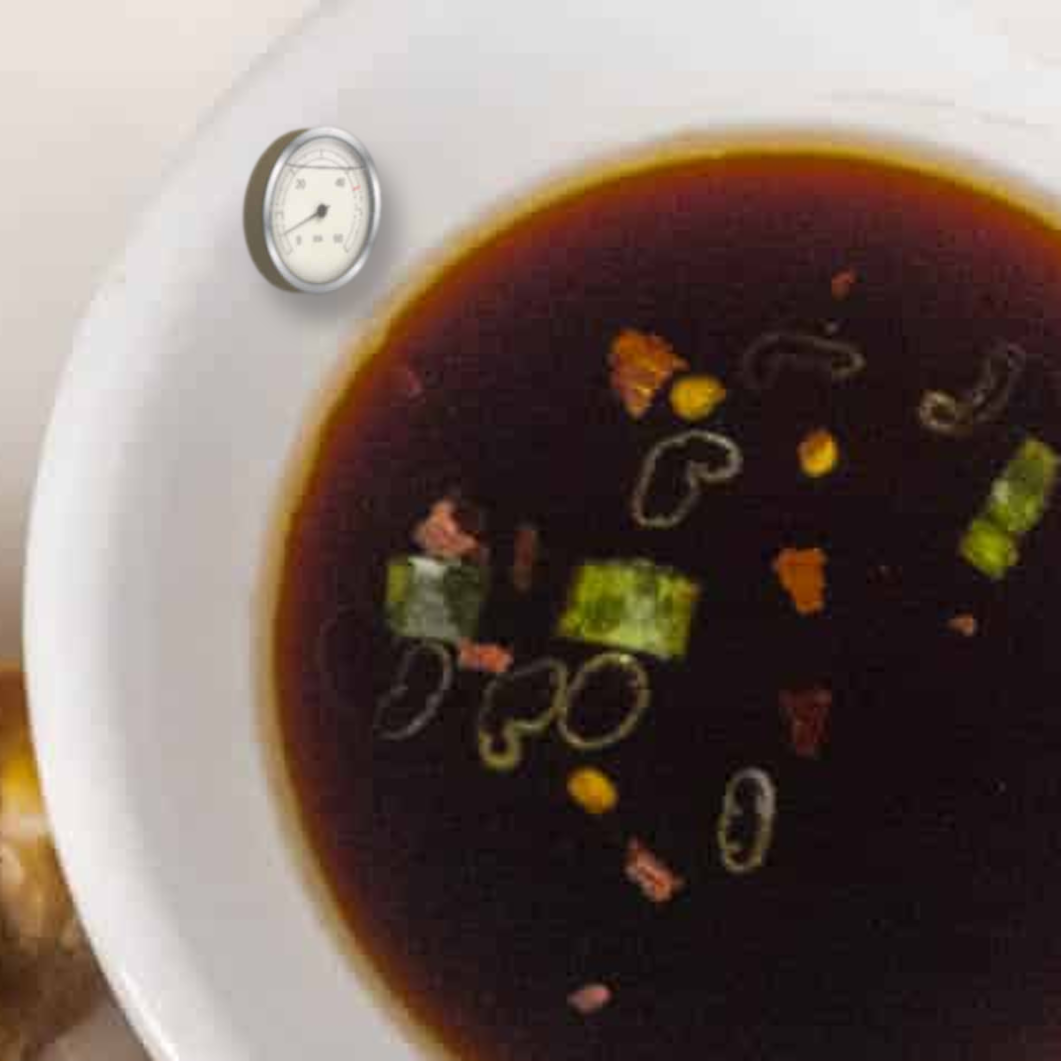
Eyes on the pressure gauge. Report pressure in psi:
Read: 5 psi
